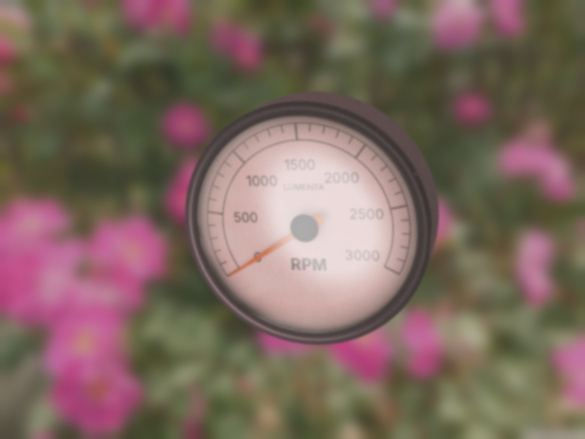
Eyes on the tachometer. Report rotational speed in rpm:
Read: 0 rpm
